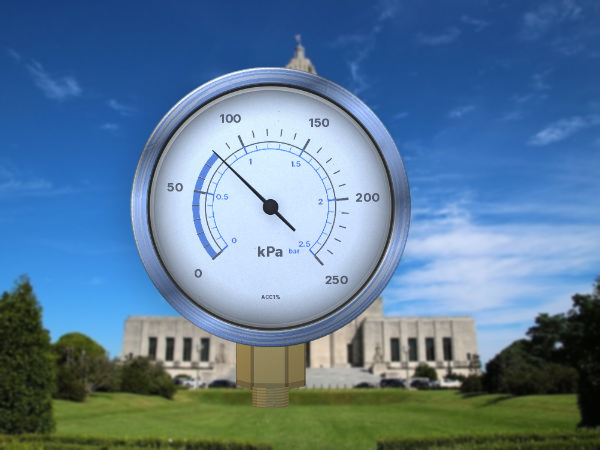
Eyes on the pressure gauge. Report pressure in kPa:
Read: 80 kPa
